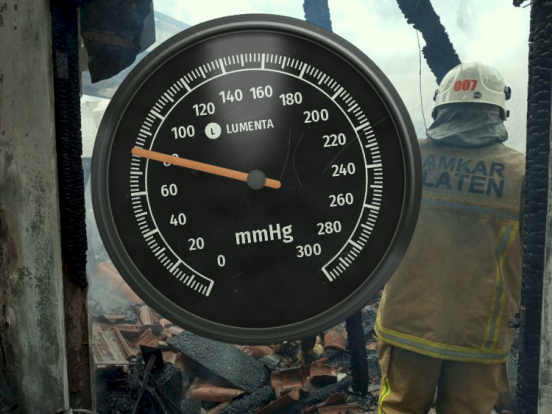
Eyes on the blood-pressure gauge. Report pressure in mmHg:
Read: 80 mmHg
